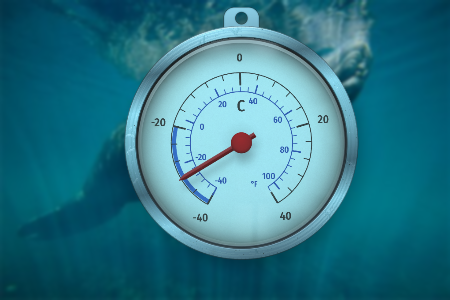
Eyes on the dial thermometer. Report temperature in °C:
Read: -32 °C
